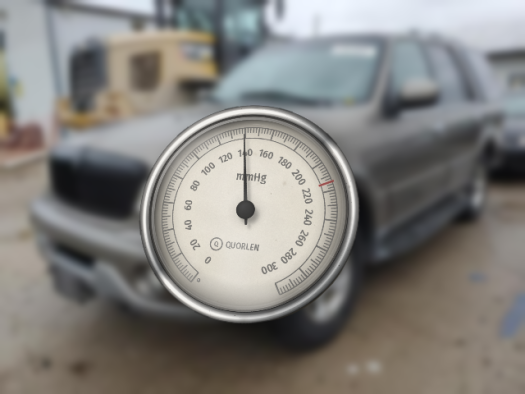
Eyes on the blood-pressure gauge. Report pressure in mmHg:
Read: 140 mmHg
